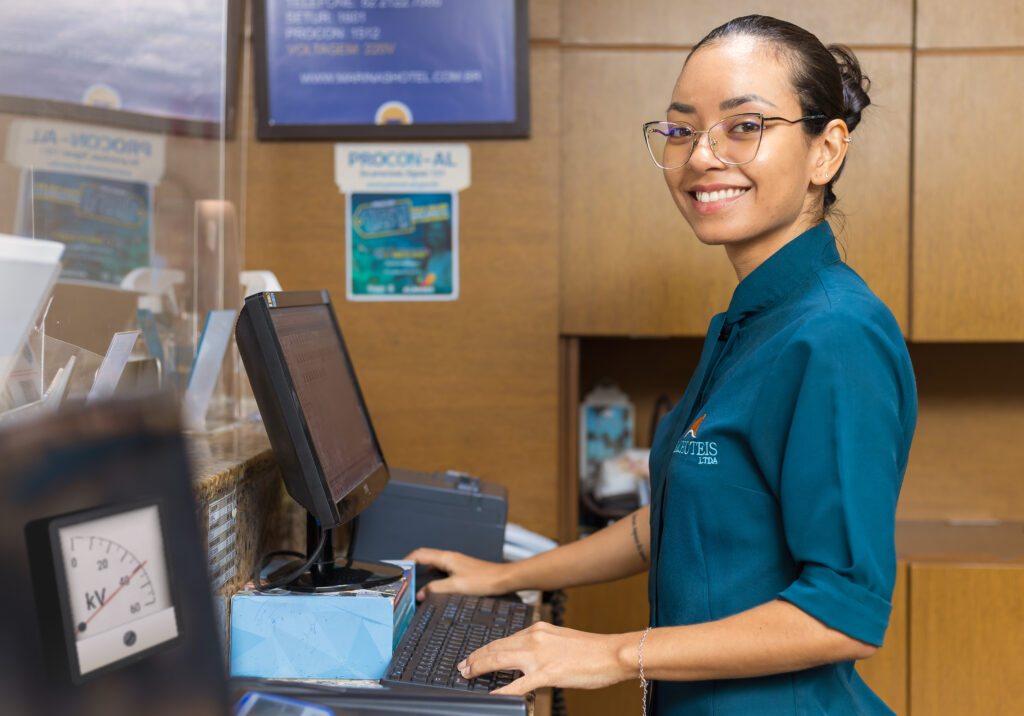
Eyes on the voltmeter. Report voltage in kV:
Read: 40 kV
